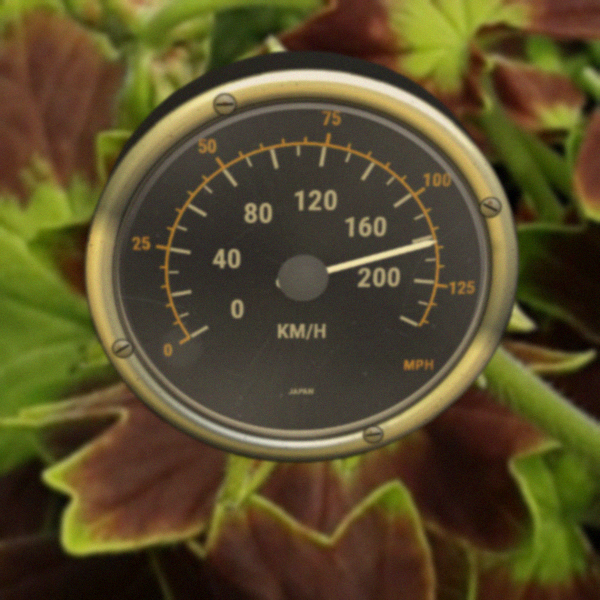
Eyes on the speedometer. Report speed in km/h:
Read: 180 km/h
